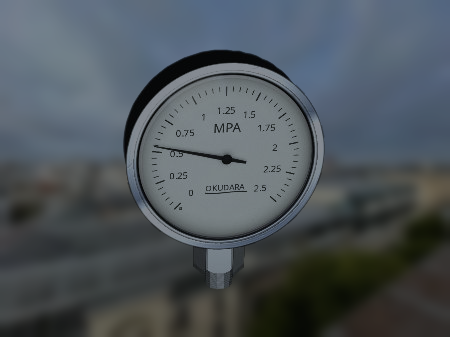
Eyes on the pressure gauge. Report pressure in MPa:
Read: 0.55 MPa
